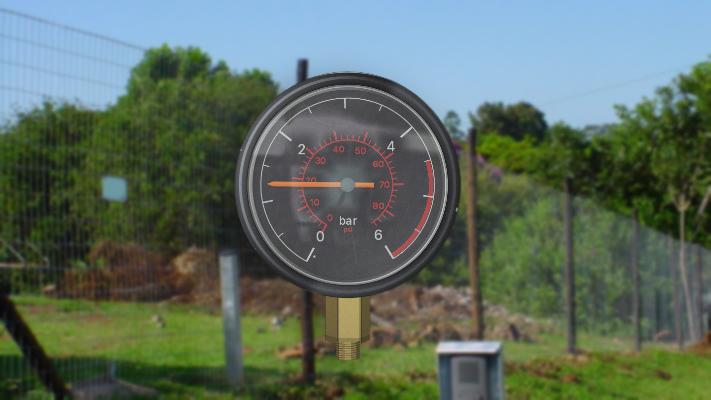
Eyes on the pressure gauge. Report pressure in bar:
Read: 1.25 bar
